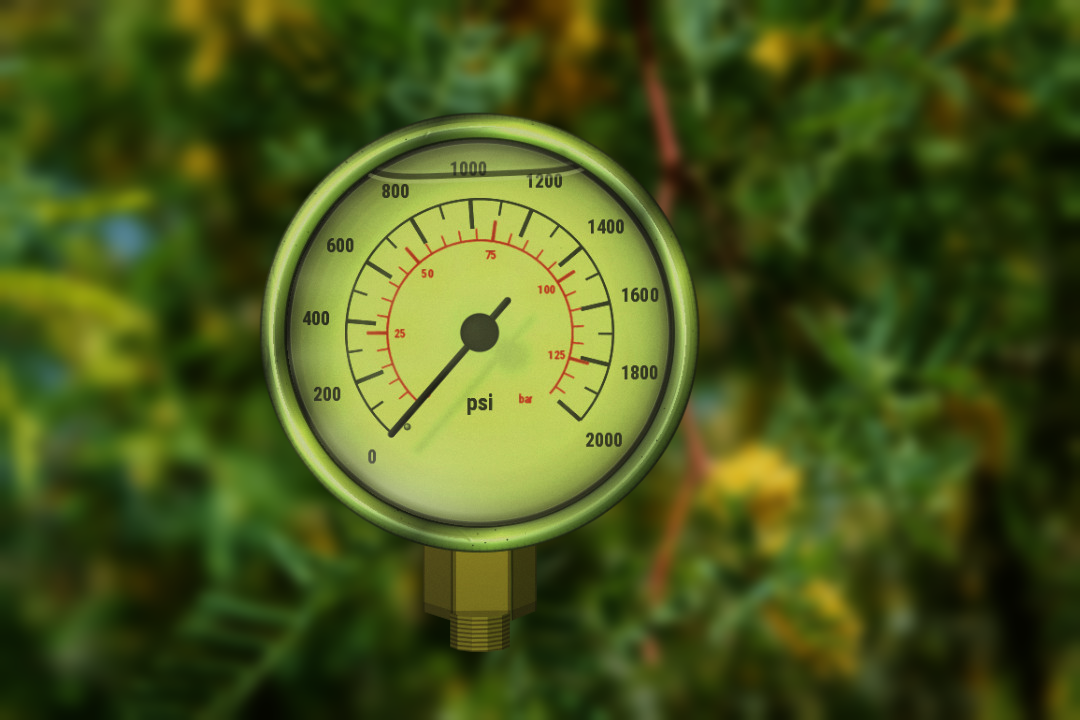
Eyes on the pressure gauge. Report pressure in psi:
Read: 0 psi
